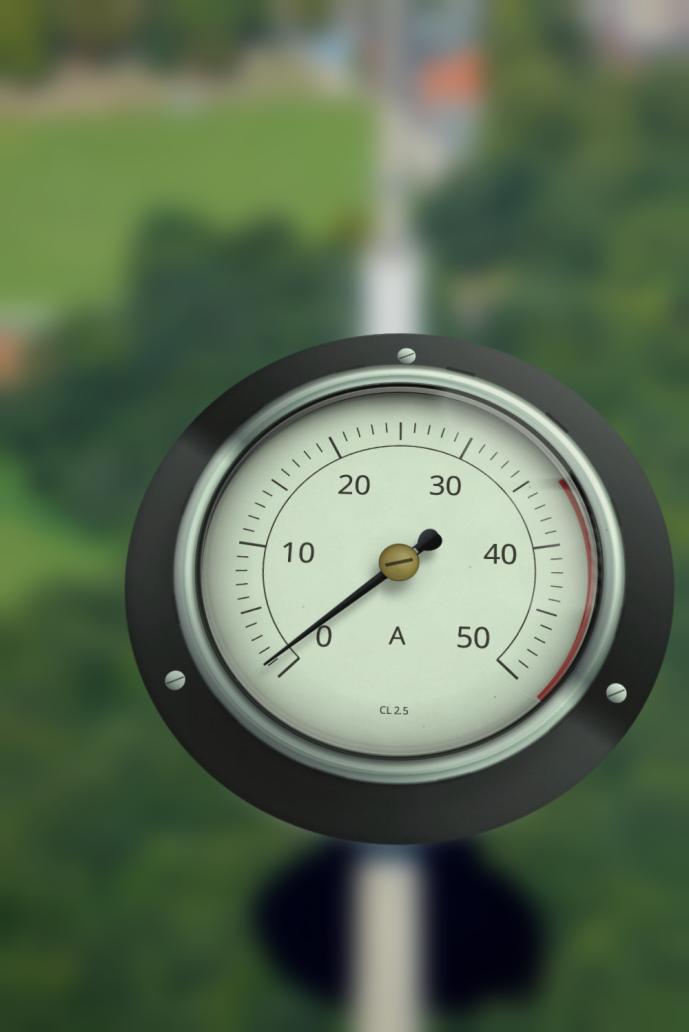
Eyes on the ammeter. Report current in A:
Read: 1 A
